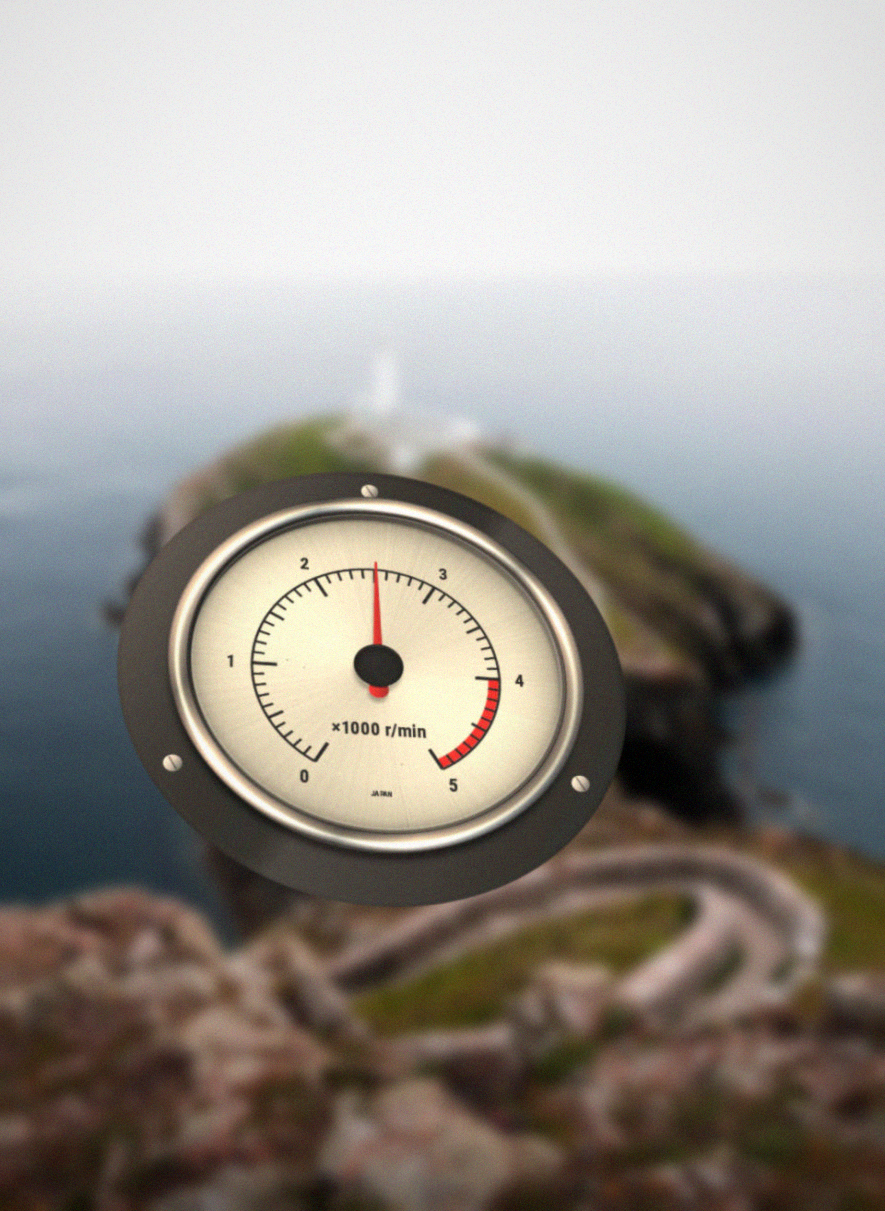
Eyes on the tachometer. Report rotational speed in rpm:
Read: 2500 rpm
